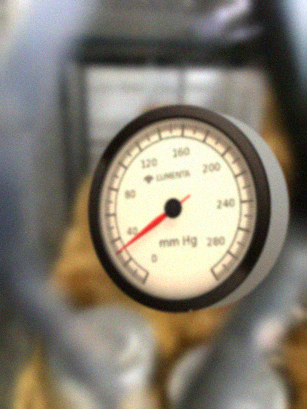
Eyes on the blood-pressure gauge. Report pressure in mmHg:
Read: 30 mmHg
